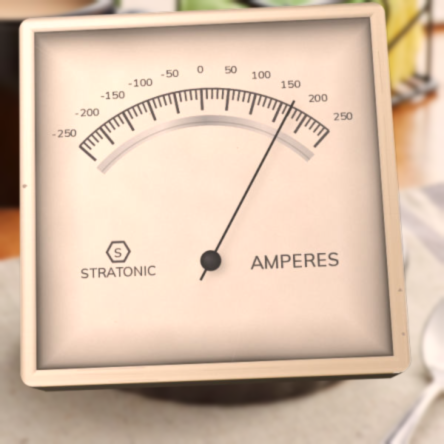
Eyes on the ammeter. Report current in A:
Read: 170 A
